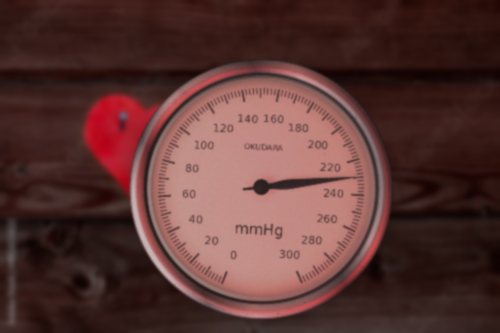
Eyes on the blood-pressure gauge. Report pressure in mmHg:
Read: 230 mmHg
